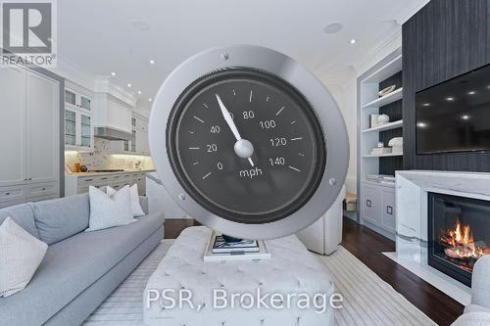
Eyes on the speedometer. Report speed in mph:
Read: 60 mph
